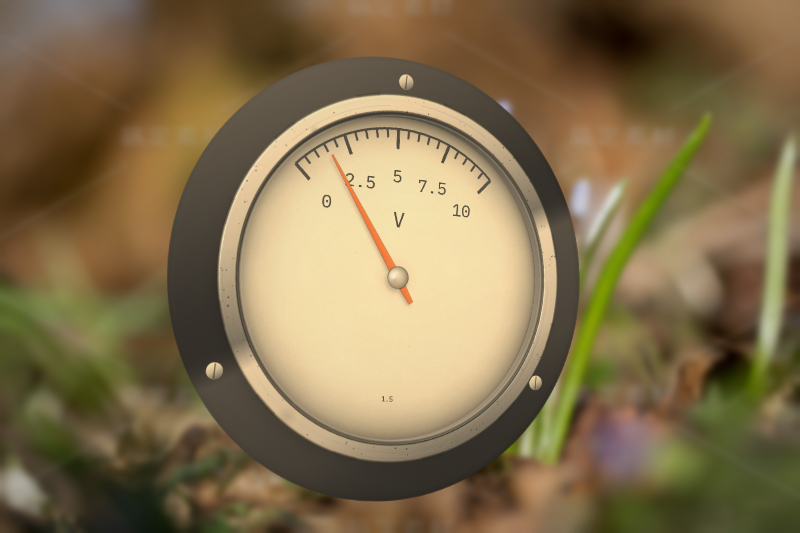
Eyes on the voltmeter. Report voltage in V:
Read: 1.5 V
